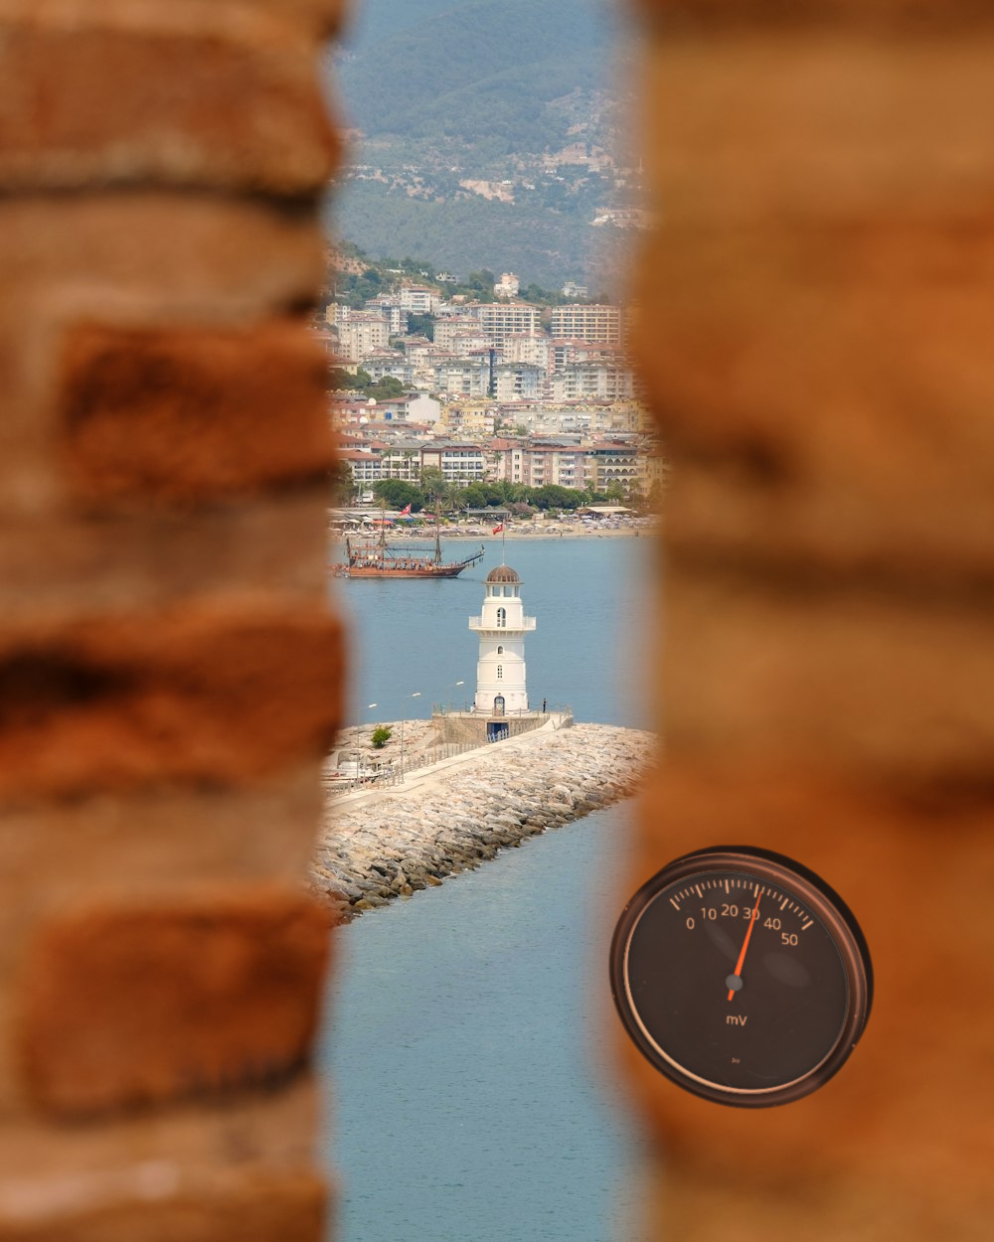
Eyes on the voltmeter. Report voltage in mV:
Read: 32 mV
